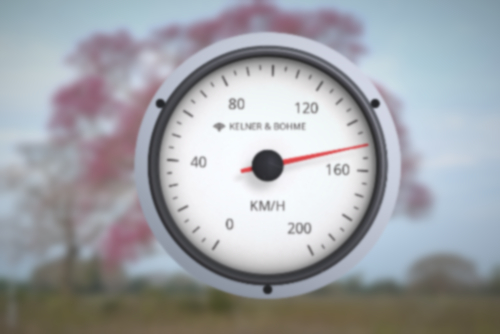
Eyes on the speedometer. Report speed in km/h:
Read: 150 km/h
